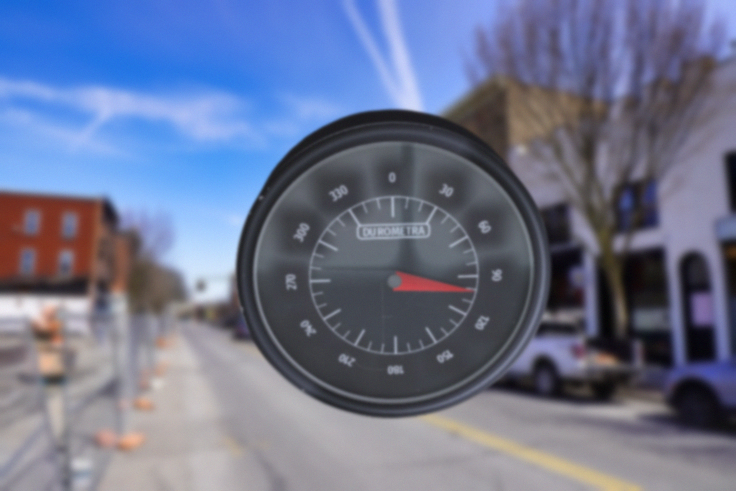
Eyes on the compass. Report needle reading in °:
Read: 100 °
